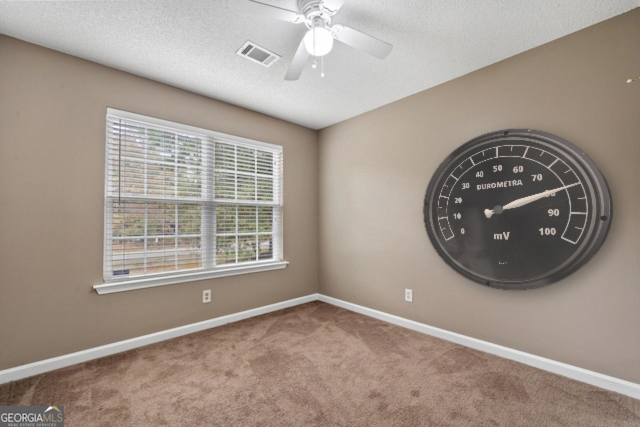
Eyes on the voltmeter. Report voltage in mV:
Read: 80 mV
